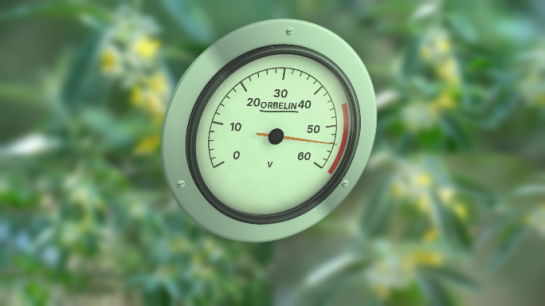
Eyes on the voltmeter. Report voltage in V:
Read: 54 V
